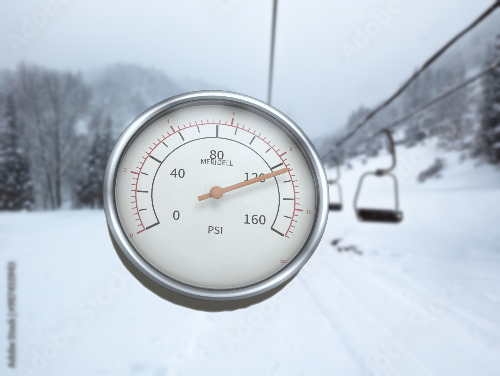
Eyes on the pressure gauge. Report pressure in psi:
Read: 125 psi
